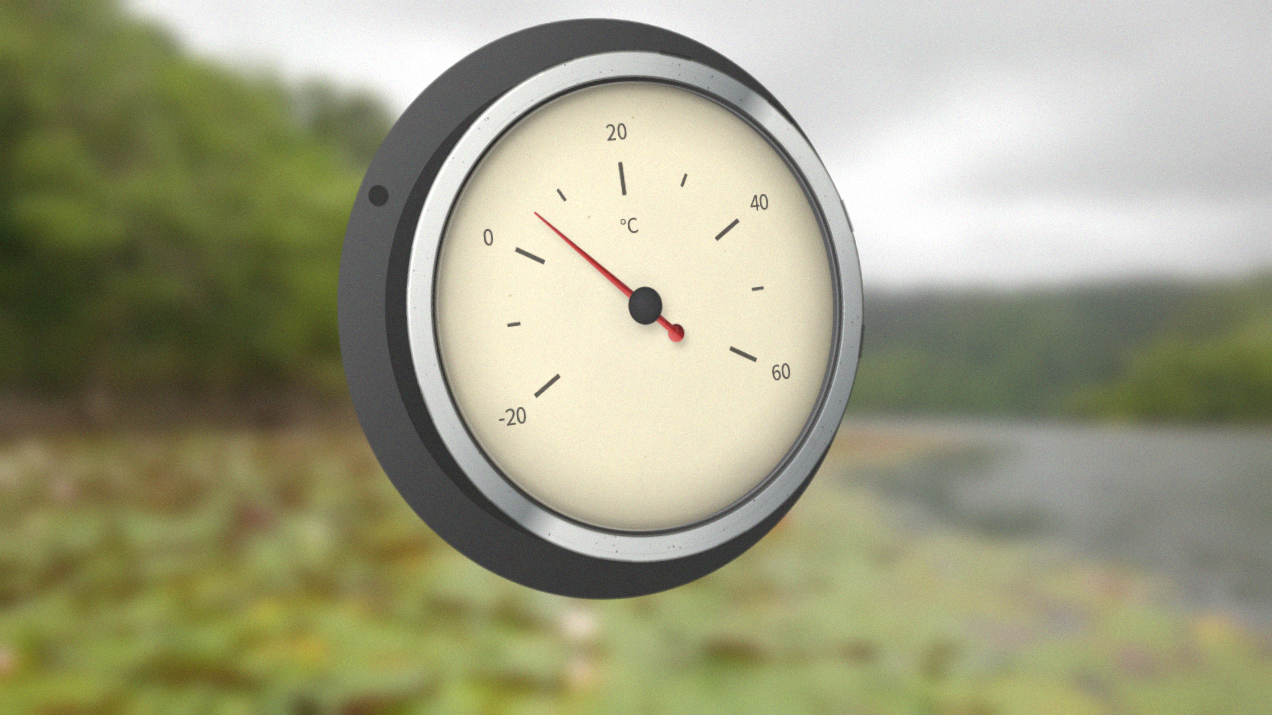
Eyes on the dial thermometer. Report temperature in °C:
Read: 5 °C
